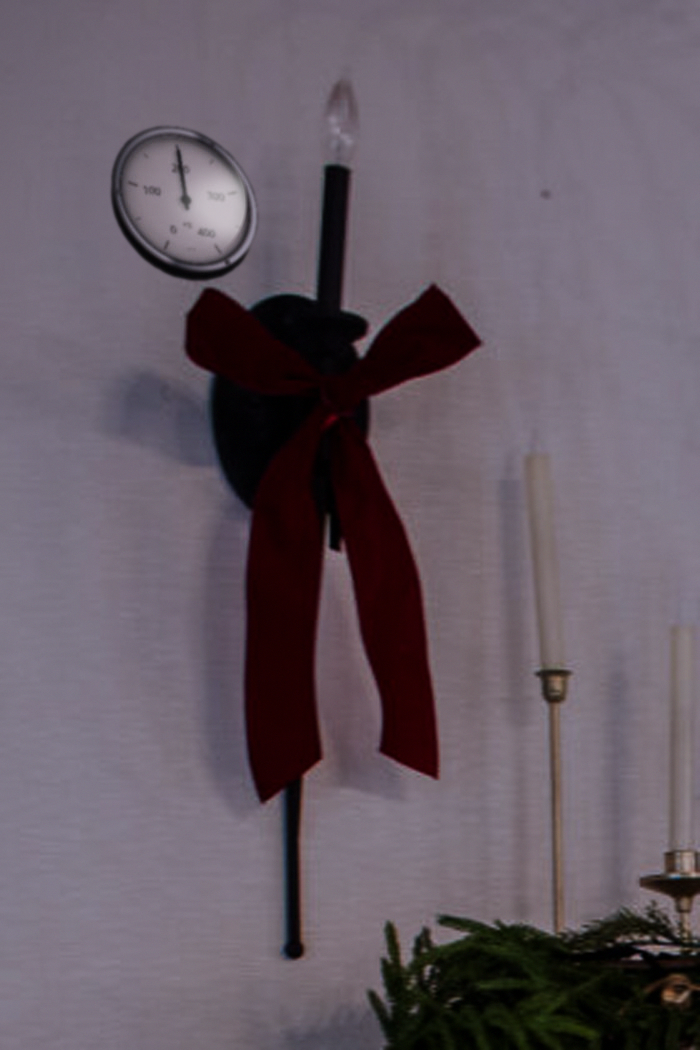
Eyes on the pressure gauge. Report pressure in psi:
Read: 200 psi
